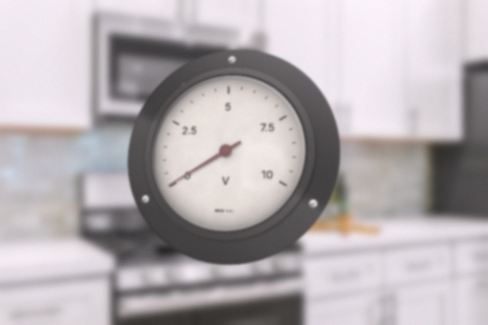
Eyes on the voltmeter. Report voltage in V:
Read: 0 V
